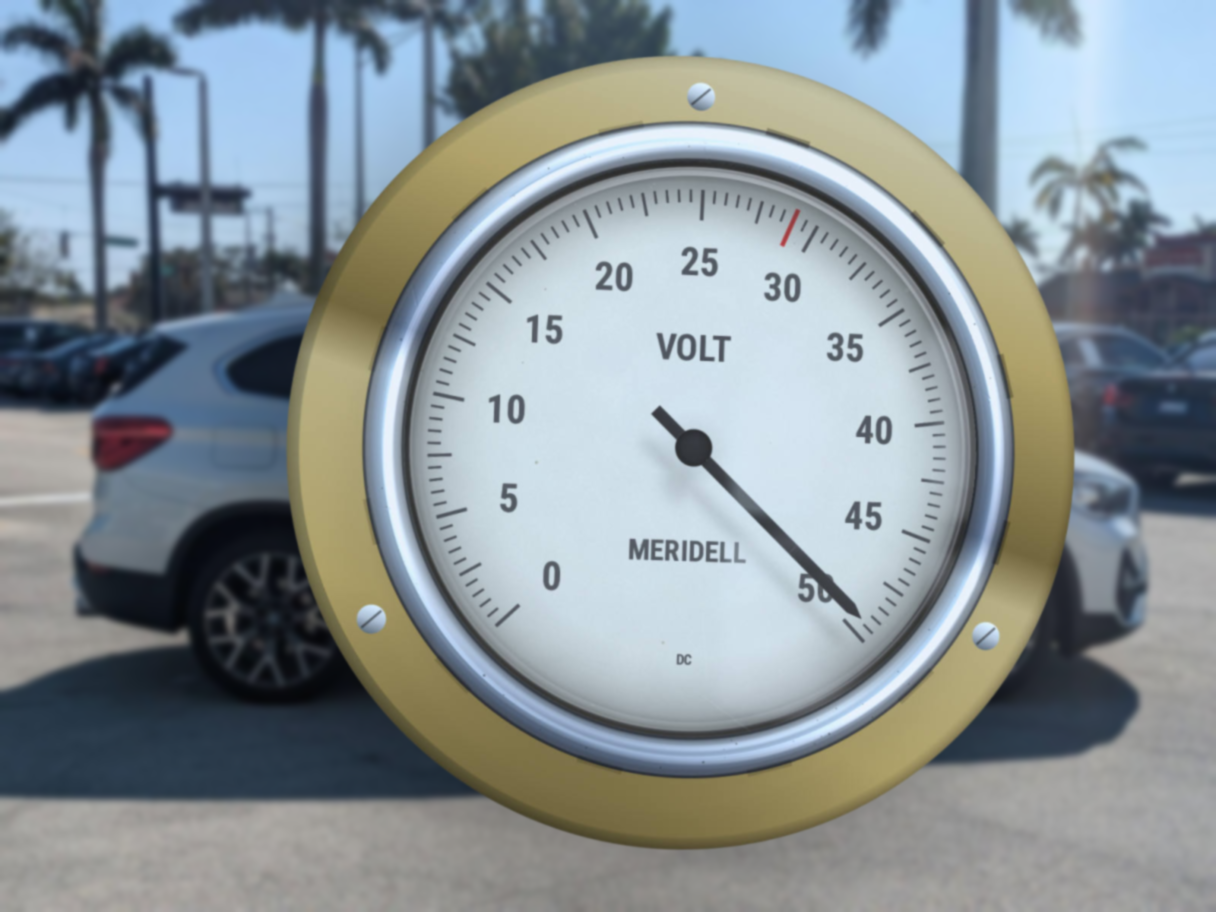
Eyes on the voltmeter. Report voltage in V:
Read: 49.5 V
